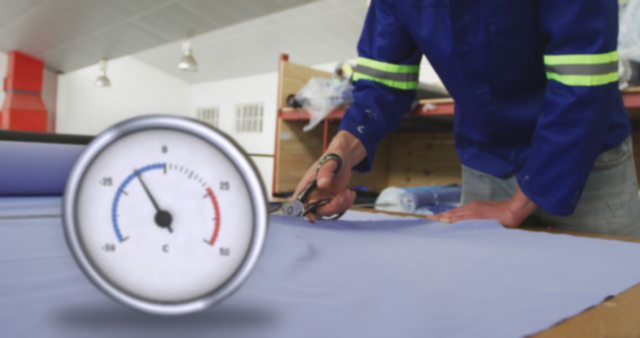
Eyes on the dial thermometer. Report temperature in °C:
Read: -12.5 °C
